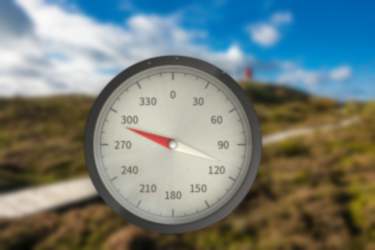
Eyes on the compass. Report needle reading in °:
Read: 290 °
